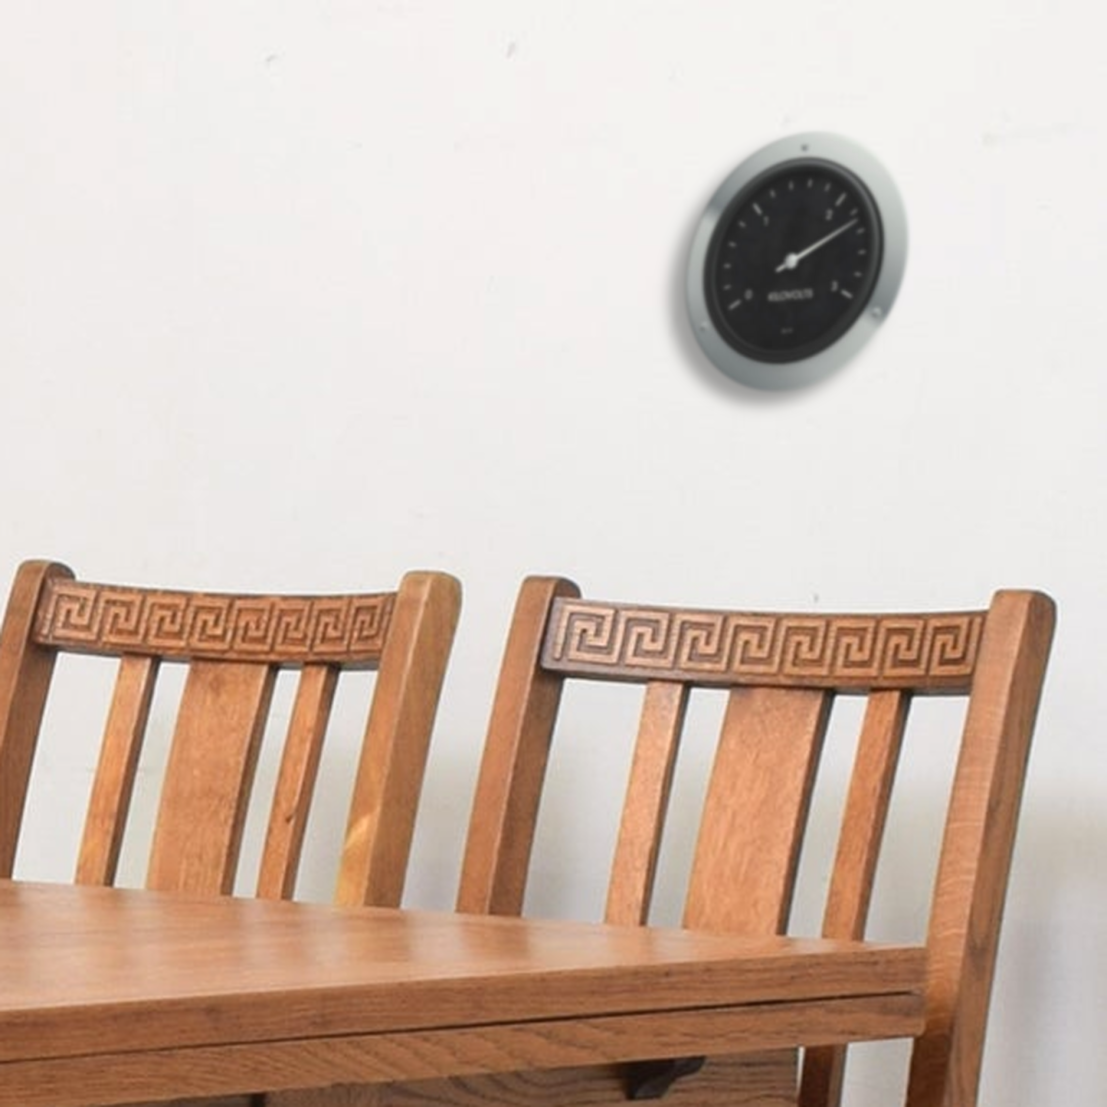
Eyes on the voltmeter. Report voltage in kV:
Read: 2.3 kV
